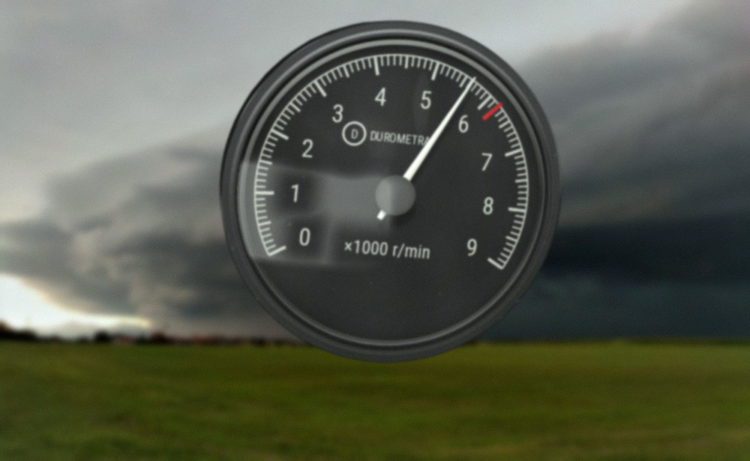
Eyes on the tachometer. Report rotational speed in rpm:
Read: 5600 rpm
